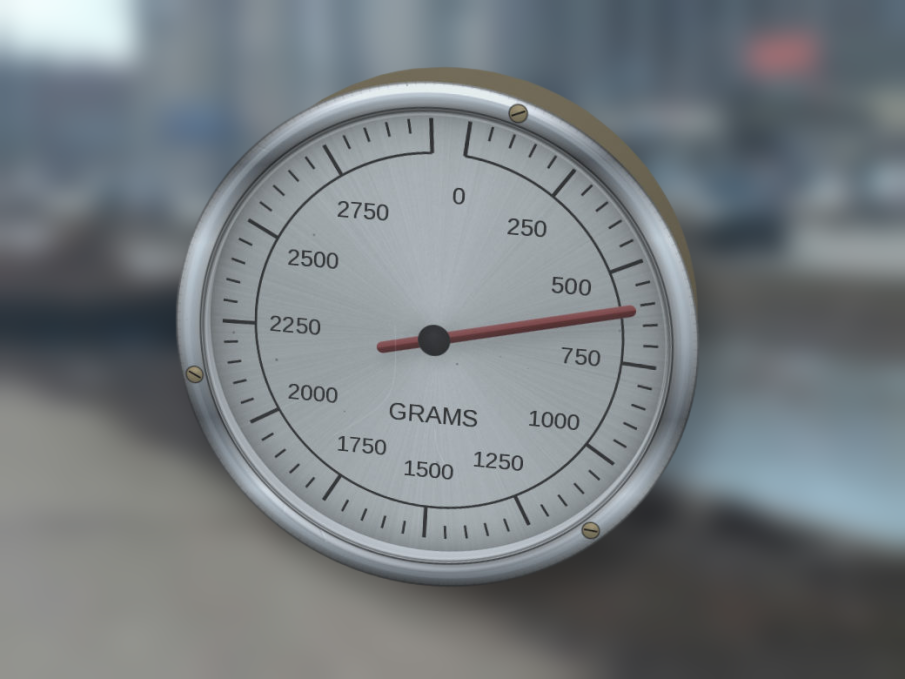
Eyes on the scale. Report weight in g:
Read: 600 g
